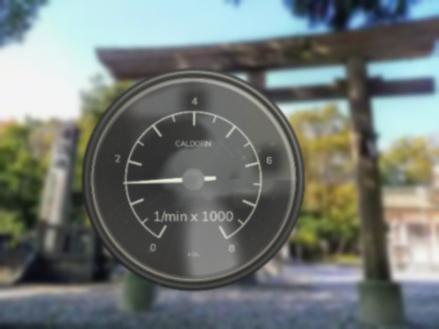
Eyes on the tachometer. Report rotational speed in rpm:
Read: 1500 rpm
